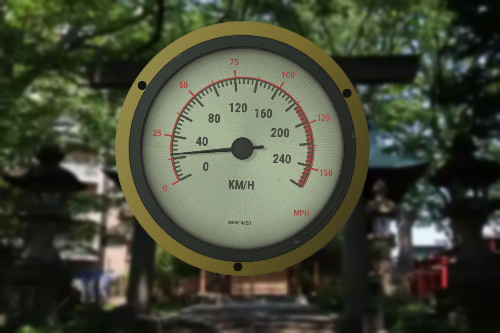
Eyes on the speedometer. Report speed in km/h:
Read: 24 km/h
